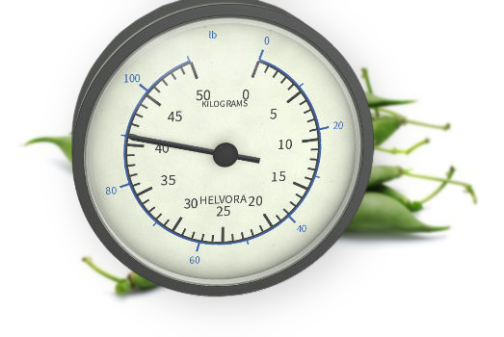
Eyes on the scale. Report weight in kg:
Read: 41 kg
